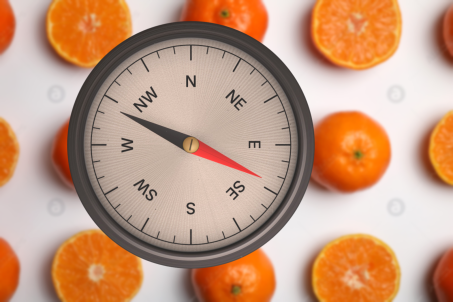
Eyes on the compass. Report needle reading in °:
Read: 115 °
